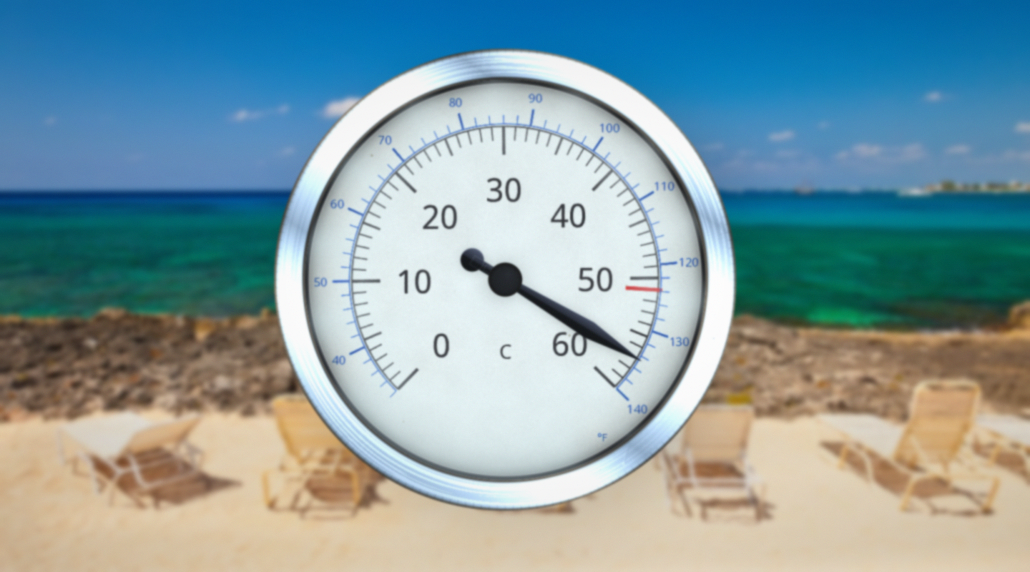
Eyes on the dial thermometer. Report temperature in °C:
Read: 57 °C
